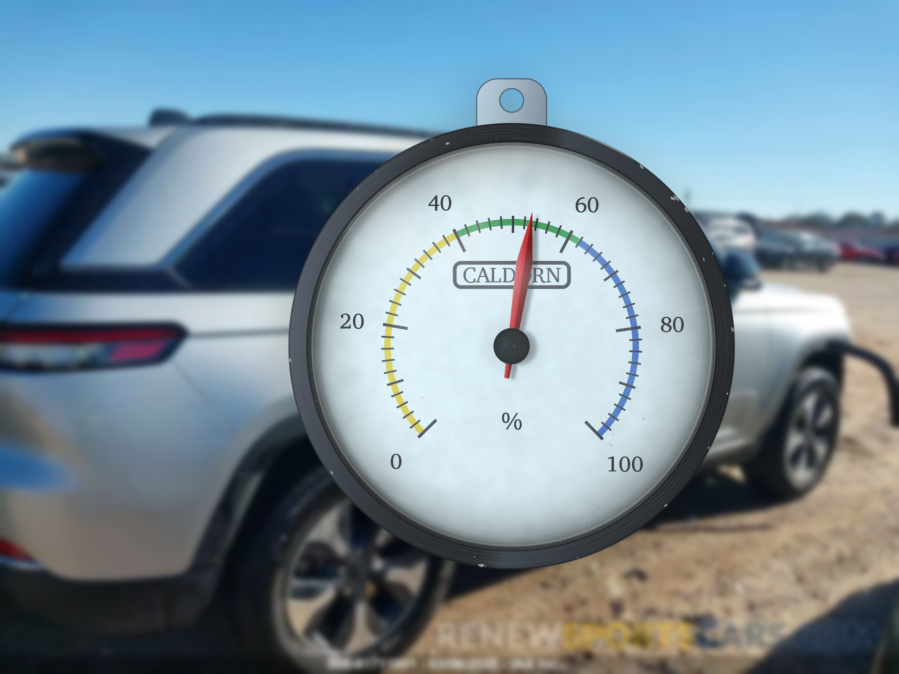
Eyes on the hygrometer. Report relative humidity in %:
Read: 53 %
